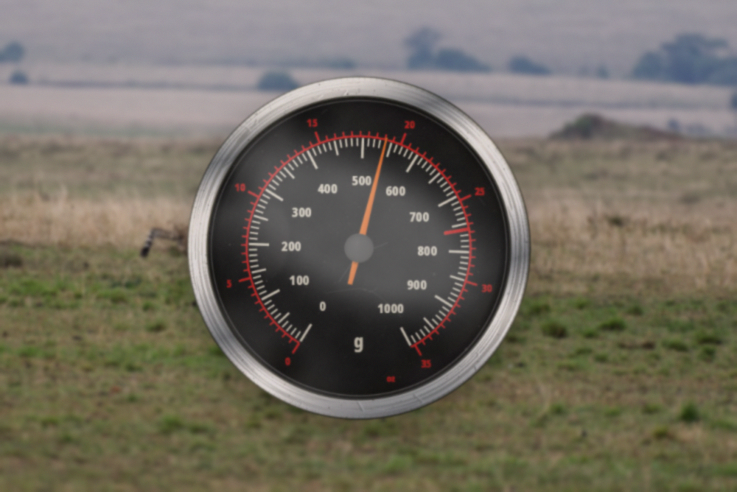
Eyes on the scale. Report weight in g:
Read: 540 g
